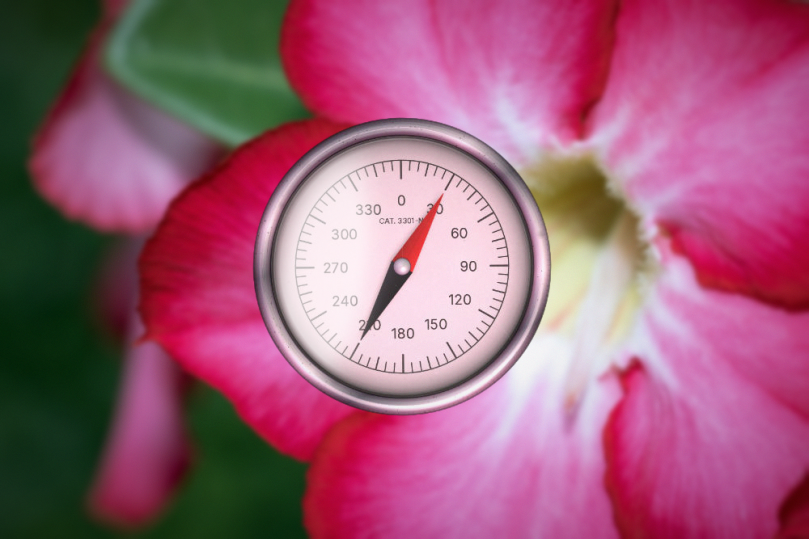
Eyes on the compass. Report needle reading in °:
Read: 30 °
